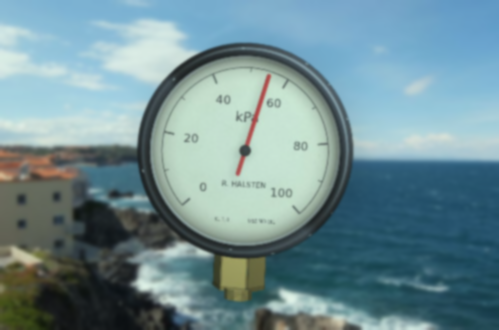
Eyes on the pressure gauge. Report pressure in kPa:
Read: 55 kPa
